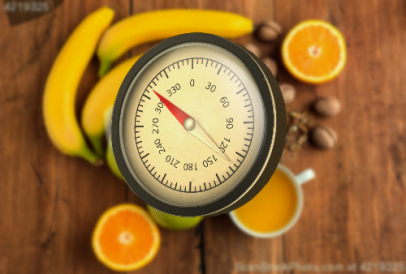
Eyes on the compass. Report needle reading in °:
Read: 310 °
